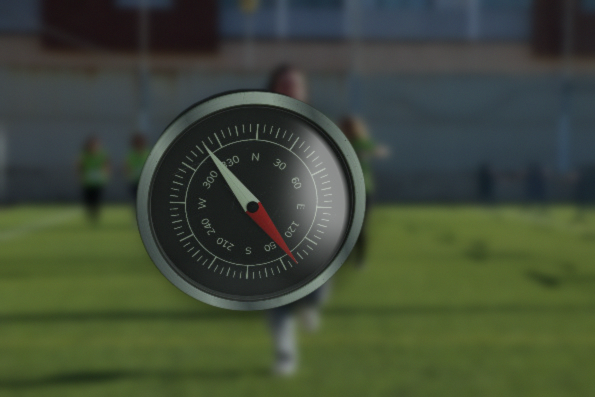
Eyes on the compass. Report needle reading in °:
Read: 140 °
